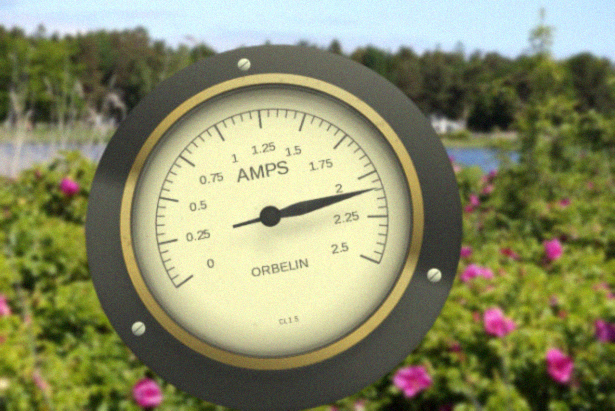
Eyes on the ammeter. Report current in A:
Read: 2.1 A
